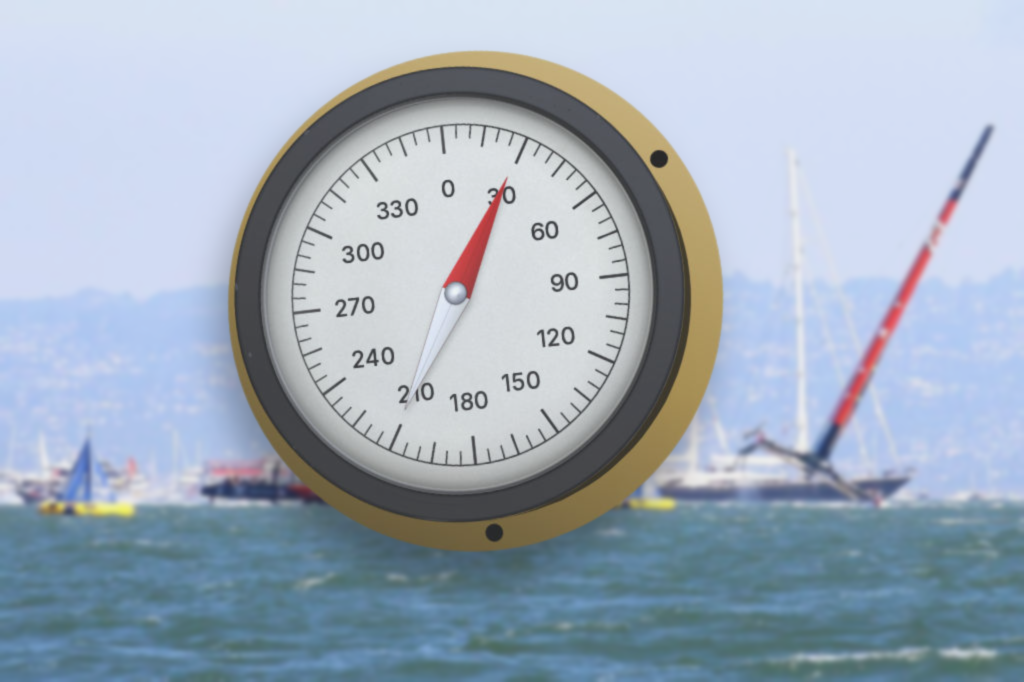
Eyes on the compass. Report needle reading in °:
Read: 30 °
